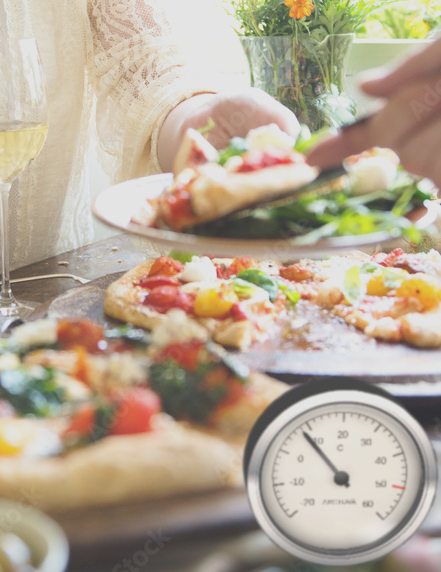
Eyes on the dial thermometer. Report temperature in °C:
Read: 8 °C
